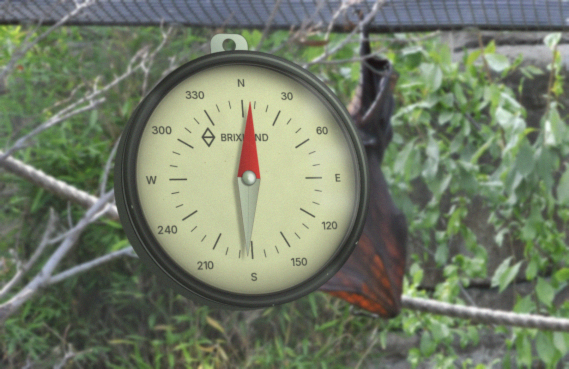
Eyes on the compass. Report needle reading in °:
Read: 5 °
